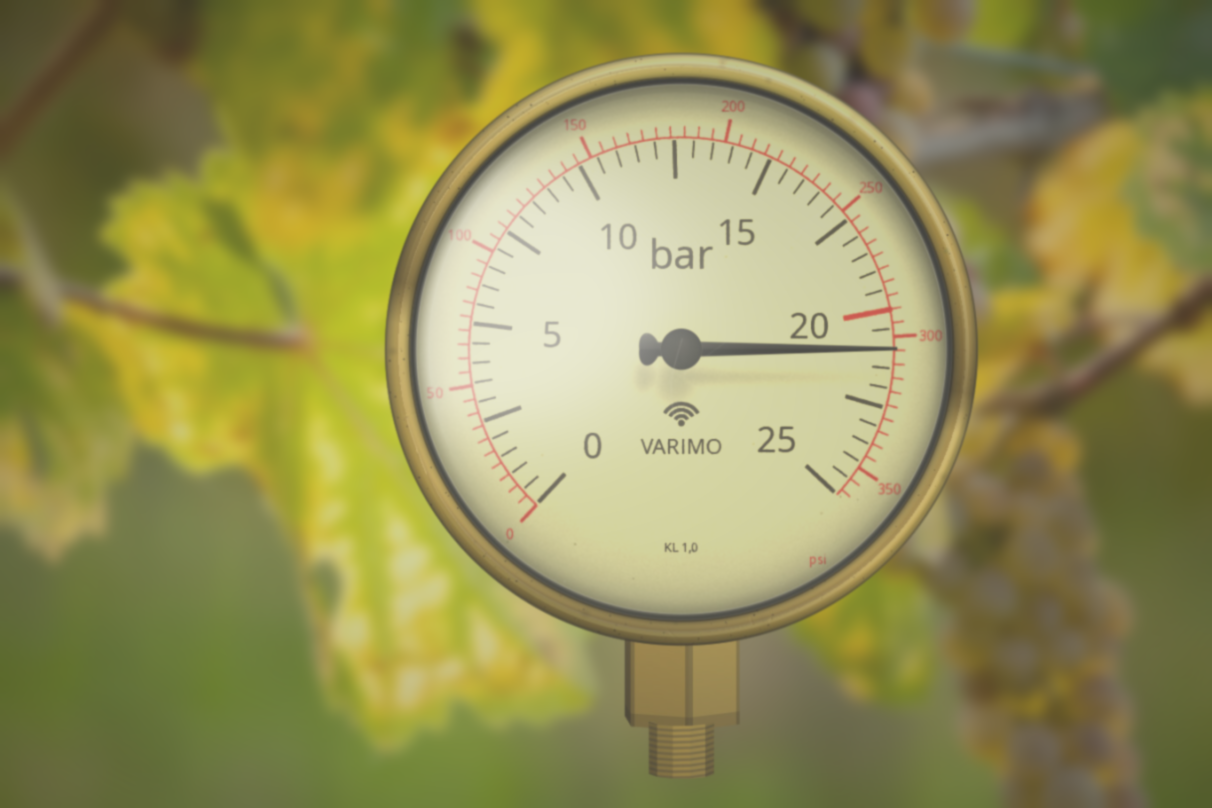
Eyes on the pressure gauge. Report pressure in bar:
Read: 21 bar
